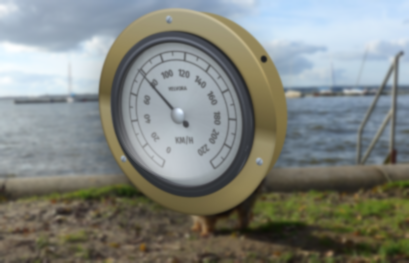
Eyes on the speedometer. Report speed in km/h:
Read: 80 km/h
